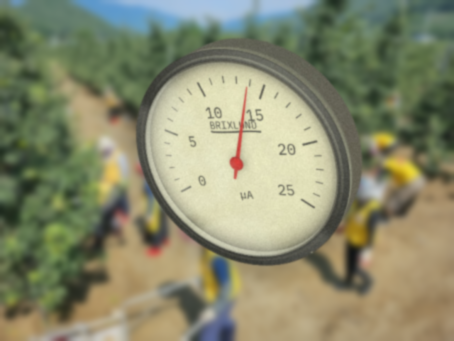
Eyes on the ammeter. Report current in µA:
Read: 14 µA
